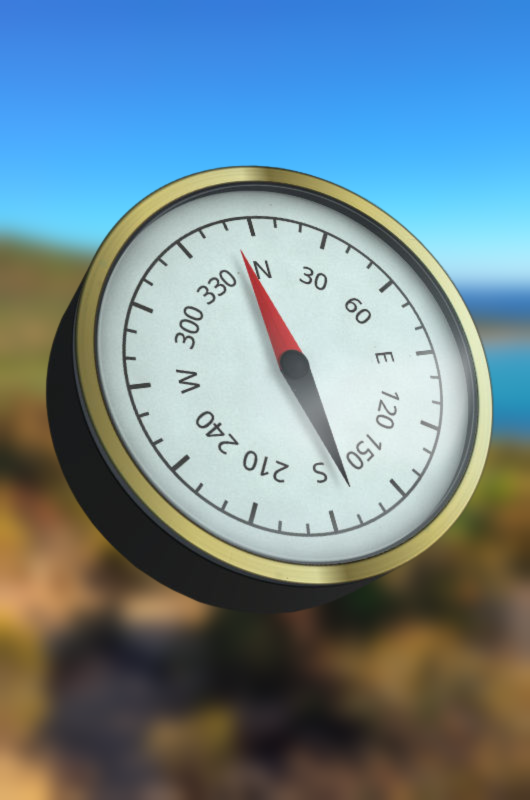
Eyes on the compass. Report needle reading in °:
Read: 350 °
